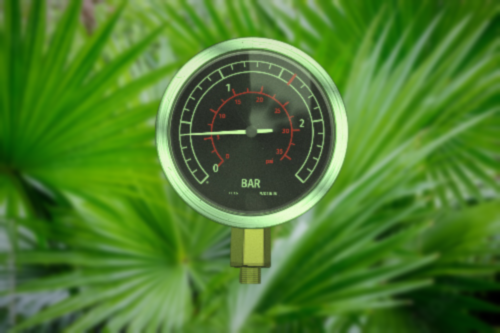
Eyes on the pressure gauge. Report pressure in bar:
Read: 0.4 bar
